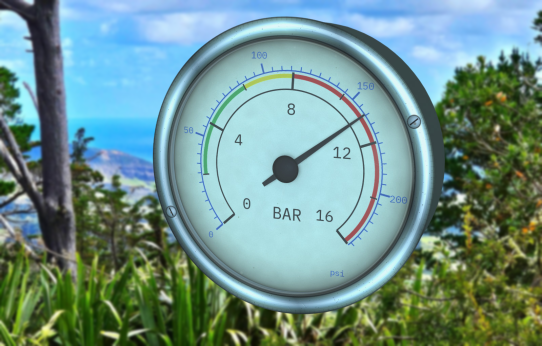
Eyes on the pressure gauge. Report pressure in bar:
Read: 11 bar
